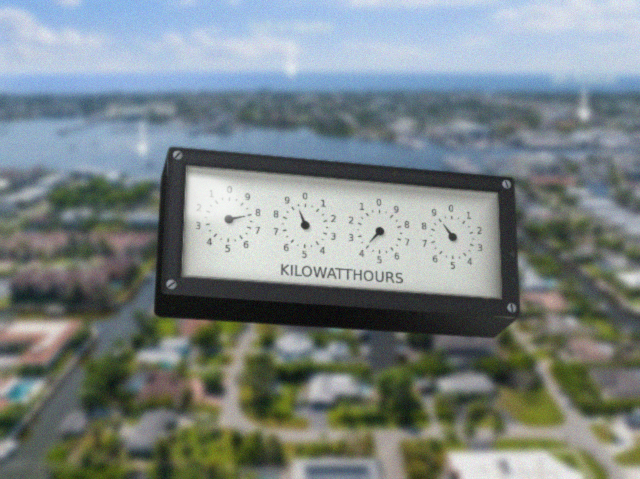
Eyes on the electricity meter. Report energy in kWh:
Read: 7939 kWh
